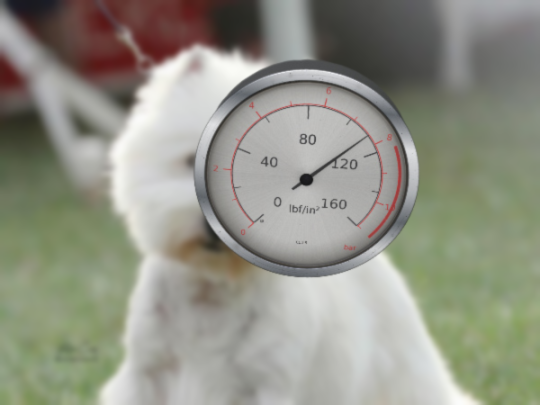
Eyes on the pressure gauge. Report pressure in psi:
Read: 110 psi
